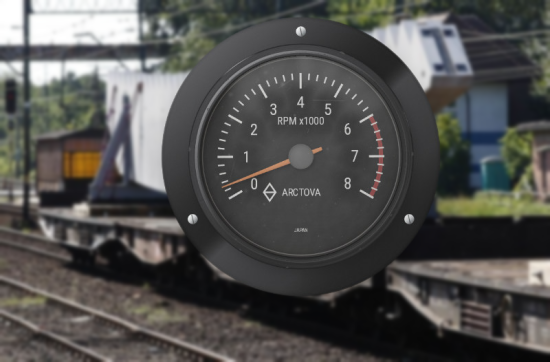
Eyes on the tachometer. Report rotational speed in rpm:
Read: 300 rpm
